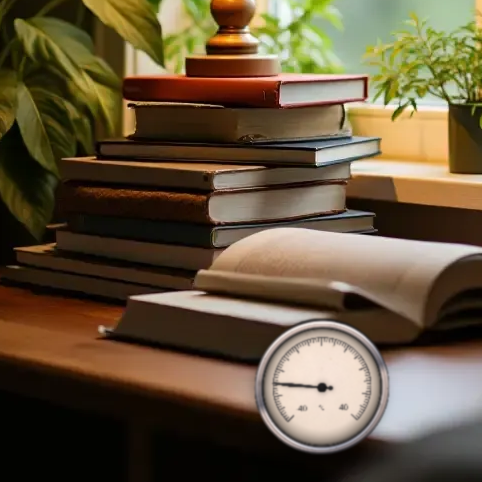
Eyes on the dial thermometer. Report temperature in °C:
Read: -25 °C
